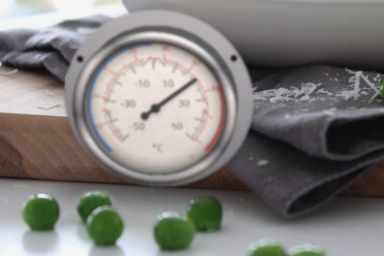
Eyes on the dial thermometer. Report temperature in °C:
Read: 20 °C
